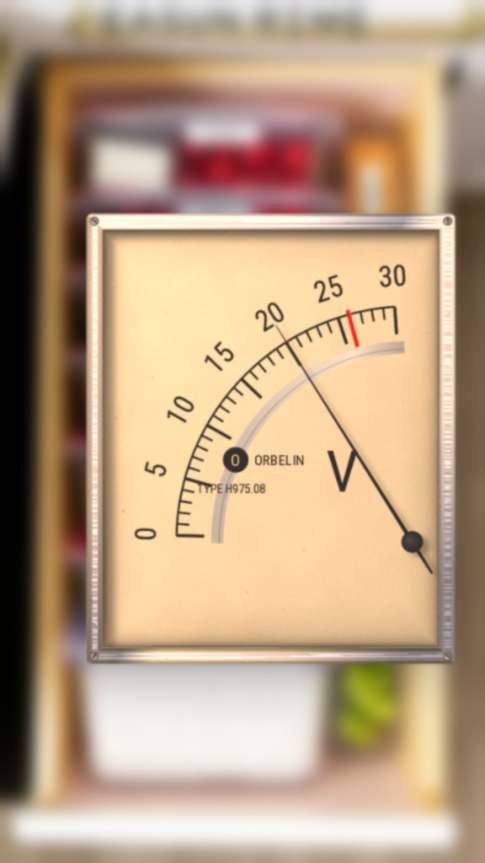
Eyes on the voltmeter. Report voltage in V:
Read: 20 V
